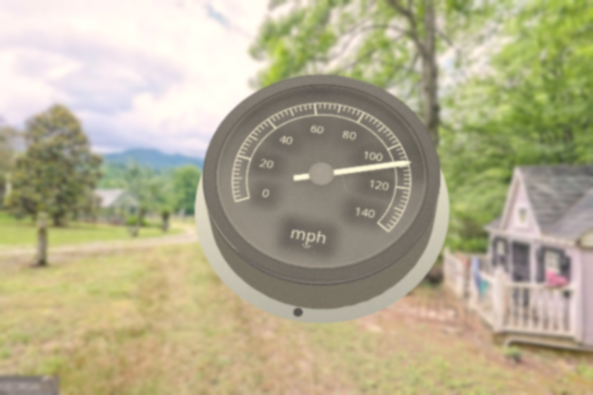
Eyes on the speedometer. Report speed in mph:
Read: 110 mph
